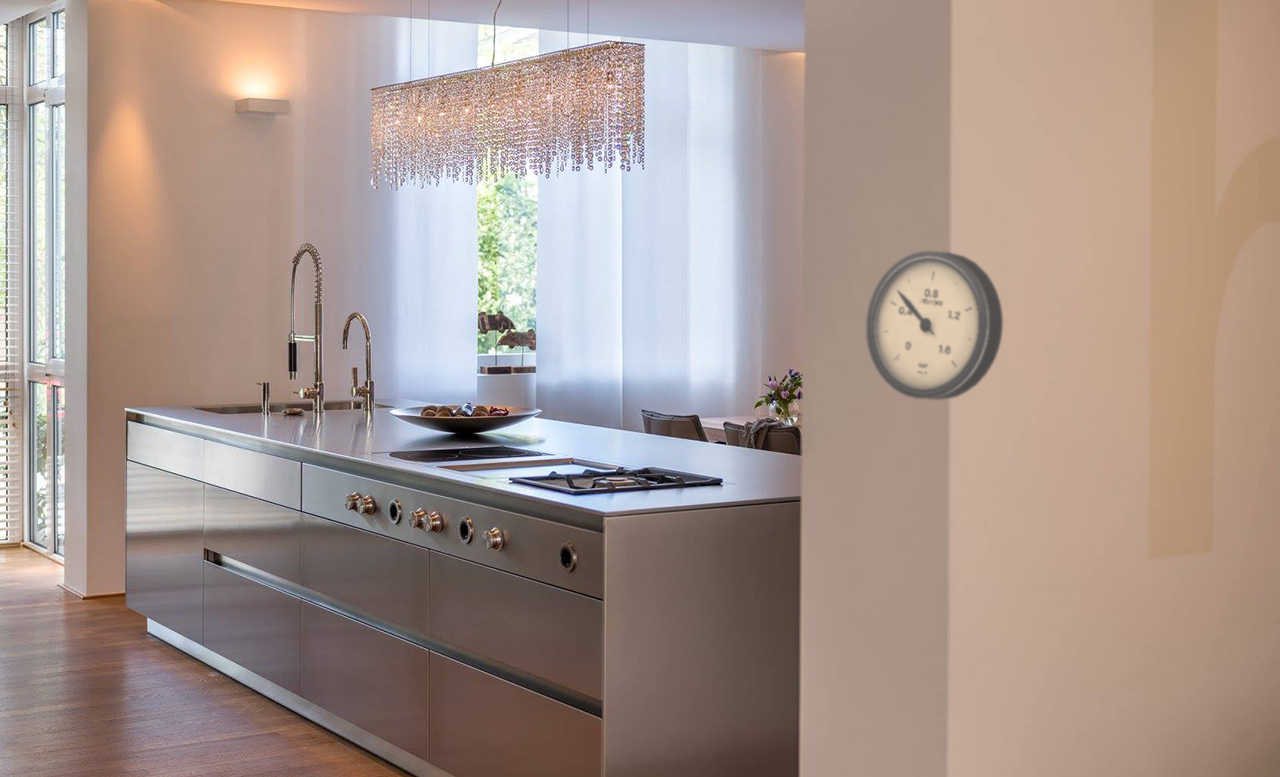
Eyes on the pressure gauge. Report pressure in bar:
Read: 0.5 bar
